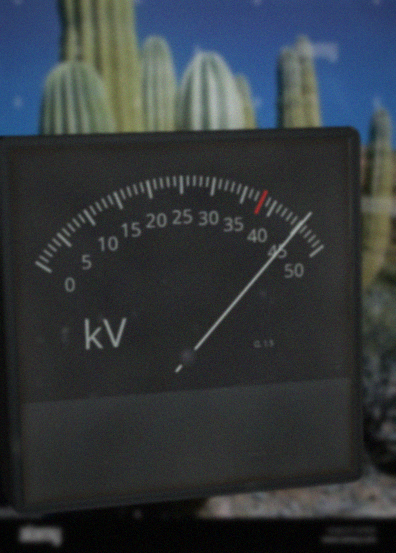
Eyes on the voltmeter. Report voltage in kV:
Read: 45 kV
